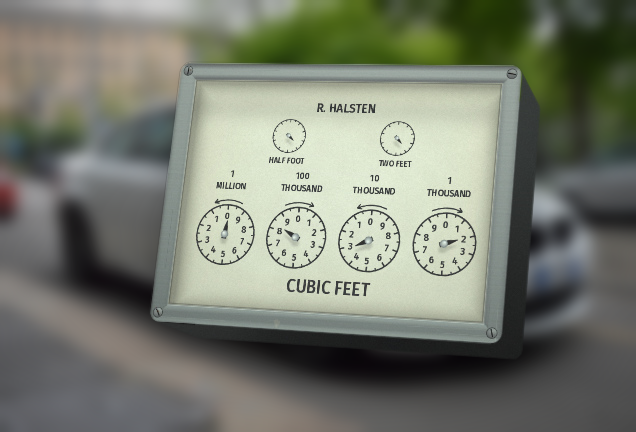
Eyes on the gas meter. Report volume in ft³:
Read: 983200 ft³
